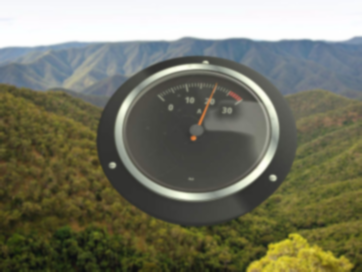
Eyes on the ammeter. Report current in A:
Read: 20 A
